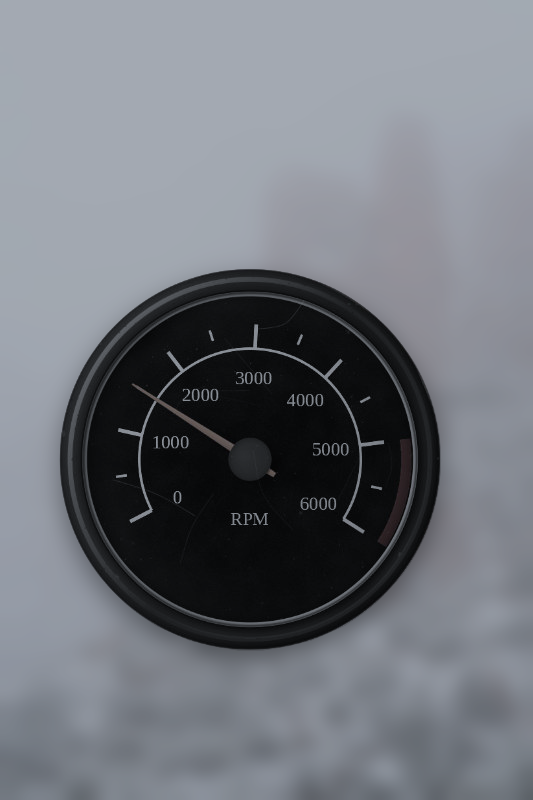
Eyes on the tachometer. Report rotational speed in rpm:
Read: 1500 rpm
